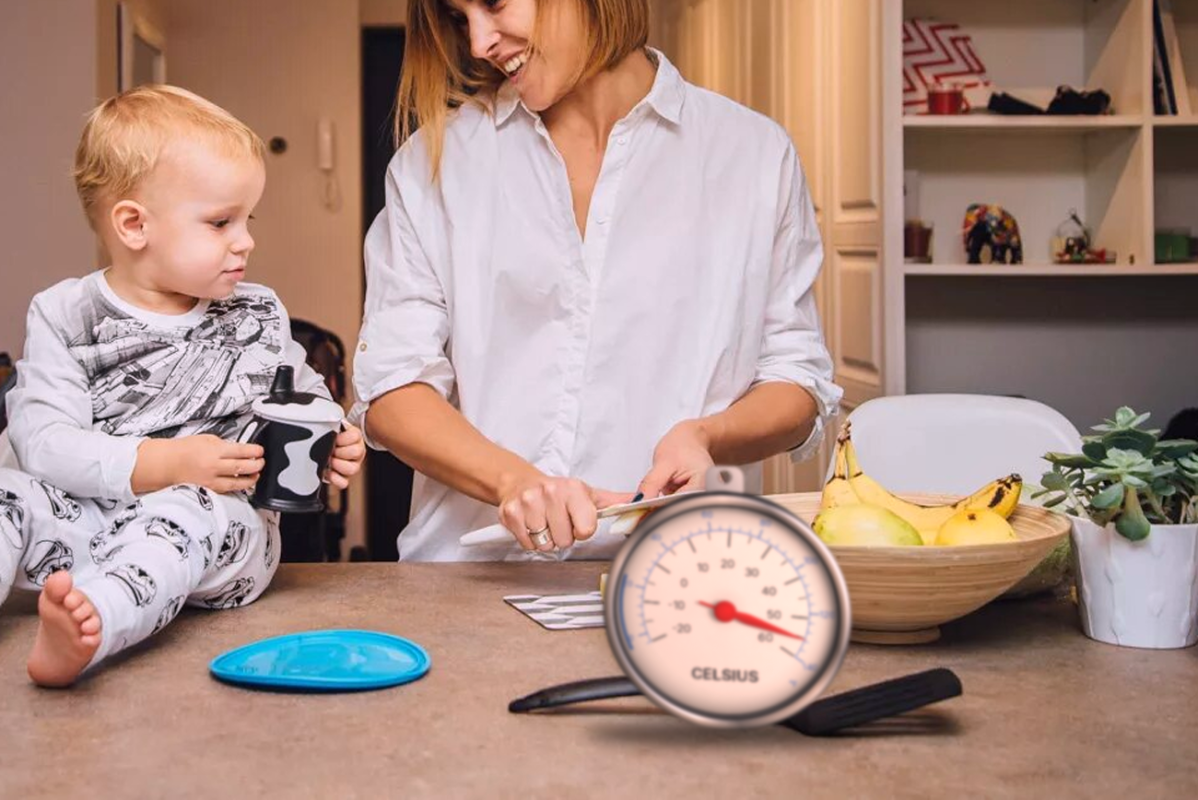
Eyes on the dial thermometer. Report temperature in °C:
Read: 55 °C
